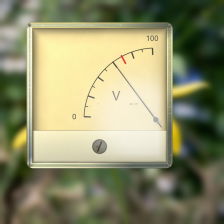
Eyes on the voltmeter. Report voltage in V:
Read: 60 V
